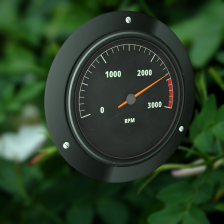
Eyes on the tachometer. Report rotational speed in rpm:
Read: 2400 rpm
